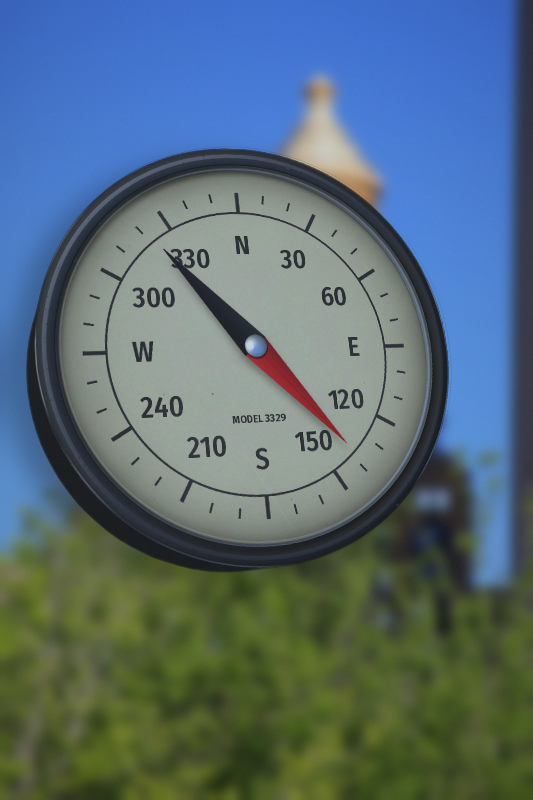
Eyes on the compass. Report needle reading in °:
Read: 140 °
